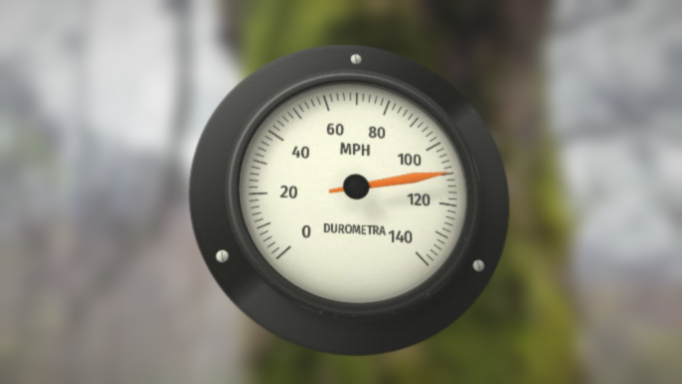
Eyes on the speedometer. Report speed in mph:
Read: 110 mph
